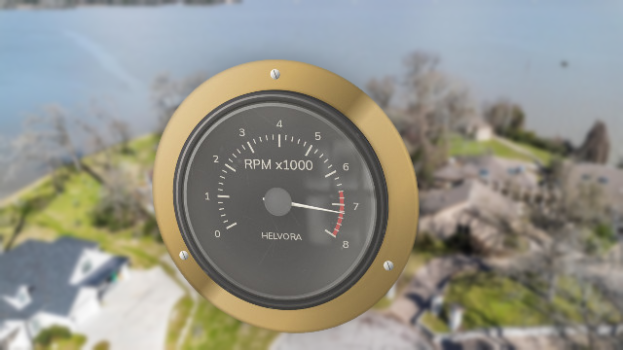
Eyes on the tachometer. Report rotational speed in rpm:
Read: 7200 rpm
